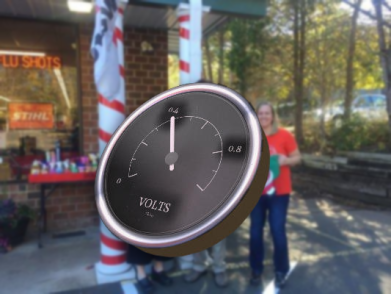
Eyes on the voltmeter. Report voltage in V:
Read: 0.4 V
